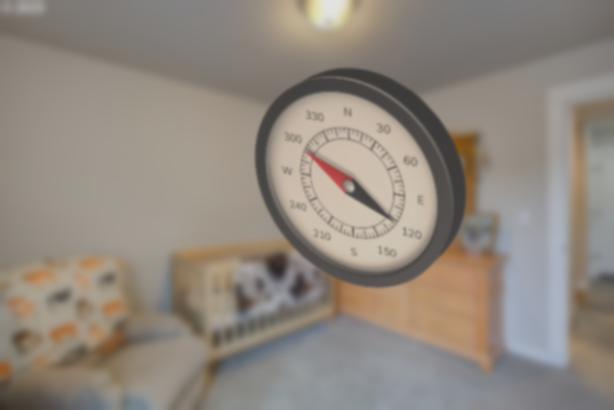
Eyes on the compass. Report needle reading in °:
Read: 300 °
